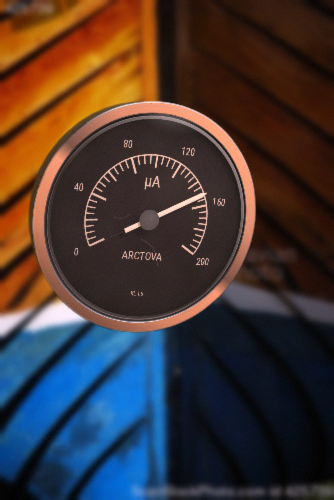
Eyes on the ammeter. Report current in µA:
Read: 150 µA
